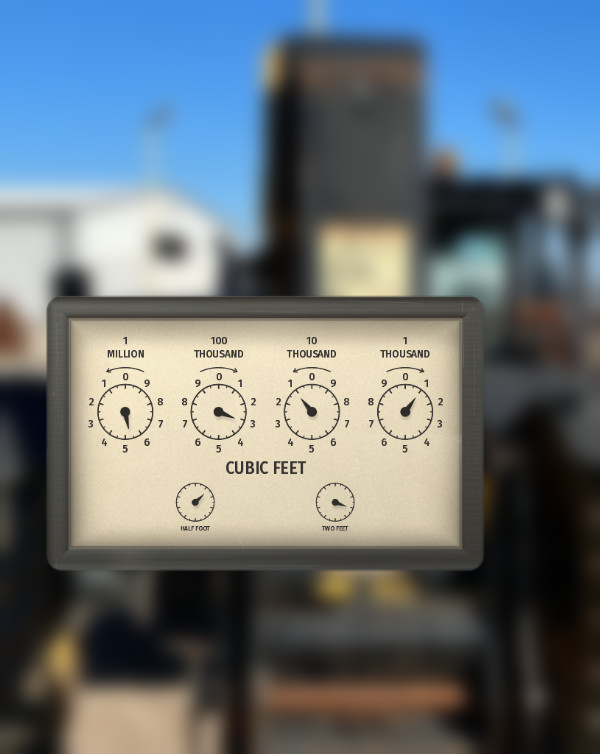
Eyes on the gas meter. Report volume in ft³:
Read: 531100 ft³
